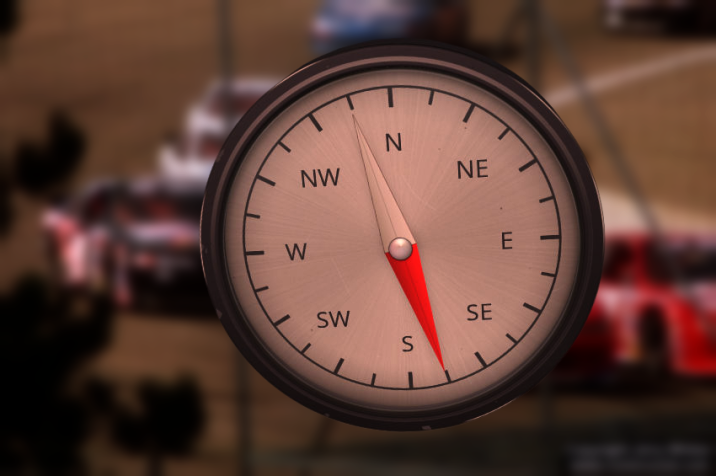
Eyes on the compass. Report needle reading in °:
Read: 165 °
